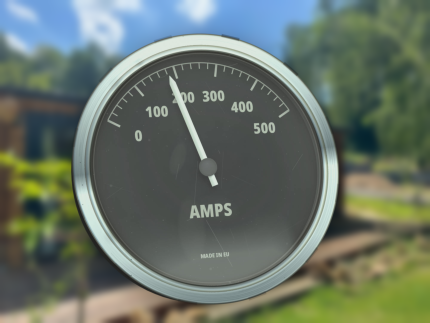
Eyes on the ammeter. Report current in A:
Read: 180 A
